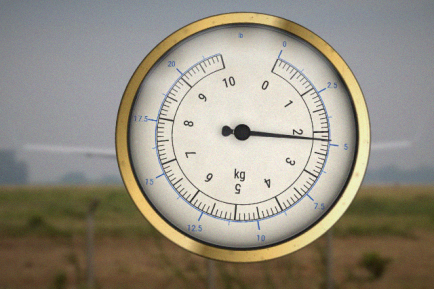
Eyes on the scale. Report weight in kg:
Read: 2.2 kg
